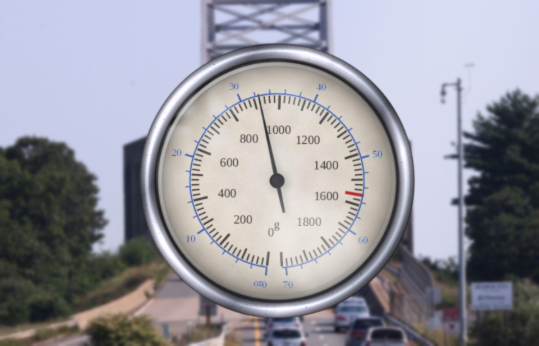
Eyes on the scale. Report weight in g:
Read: 920 g
